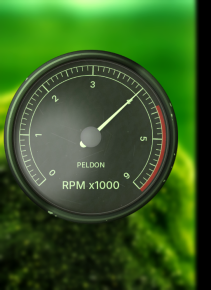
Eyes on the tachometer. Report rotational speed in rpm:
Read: 4000 rpm
